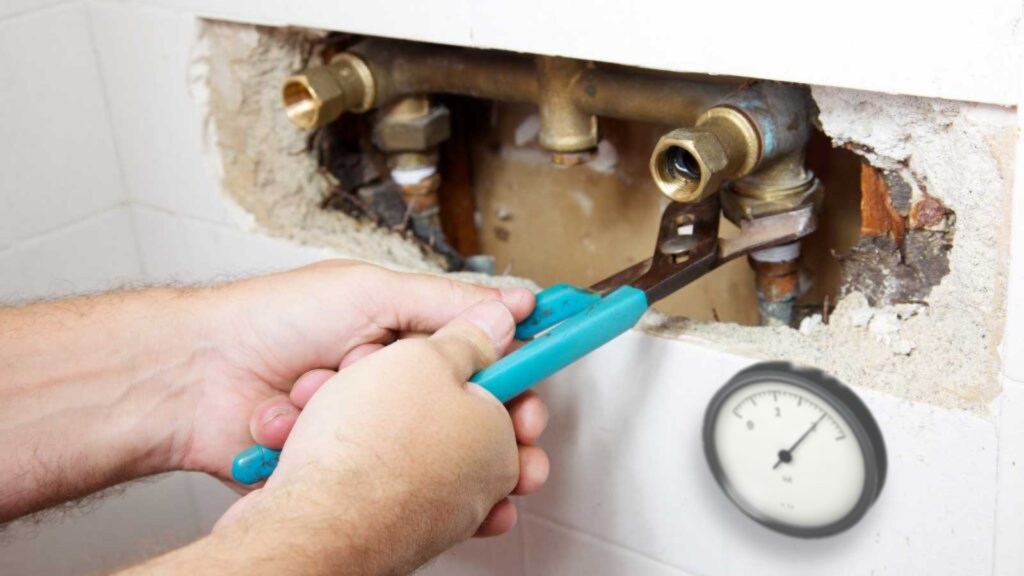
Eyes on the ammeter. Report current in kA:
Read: 2 kA
